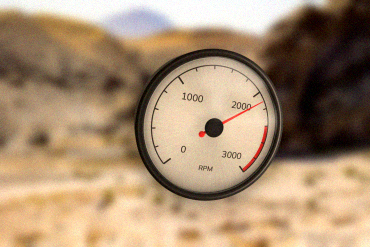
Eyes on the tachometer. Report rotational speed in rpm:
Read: 2100 rpm
